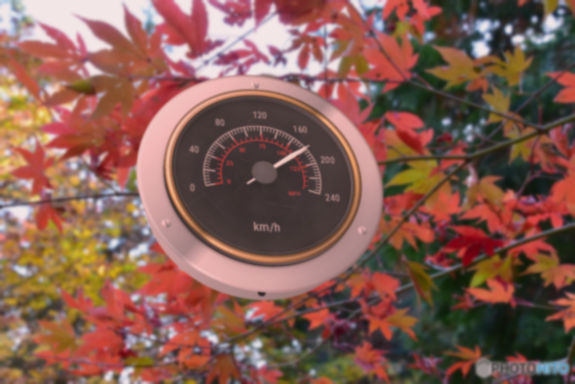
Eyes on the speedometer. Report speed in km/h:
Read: 180 km/h
